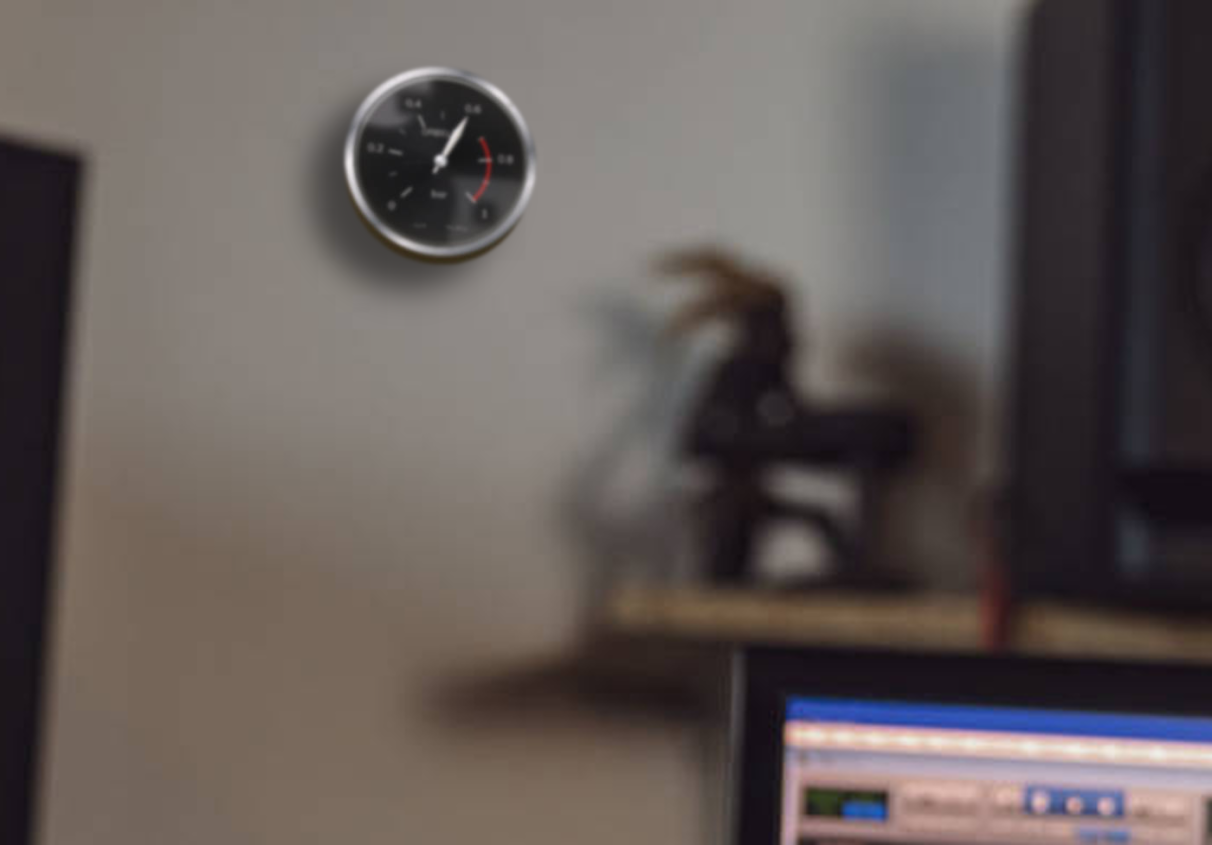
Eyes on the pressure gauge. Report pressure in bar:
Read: 0.6 bar
